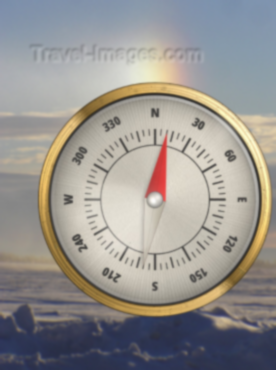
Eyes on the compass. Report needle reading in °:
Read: 10 °
